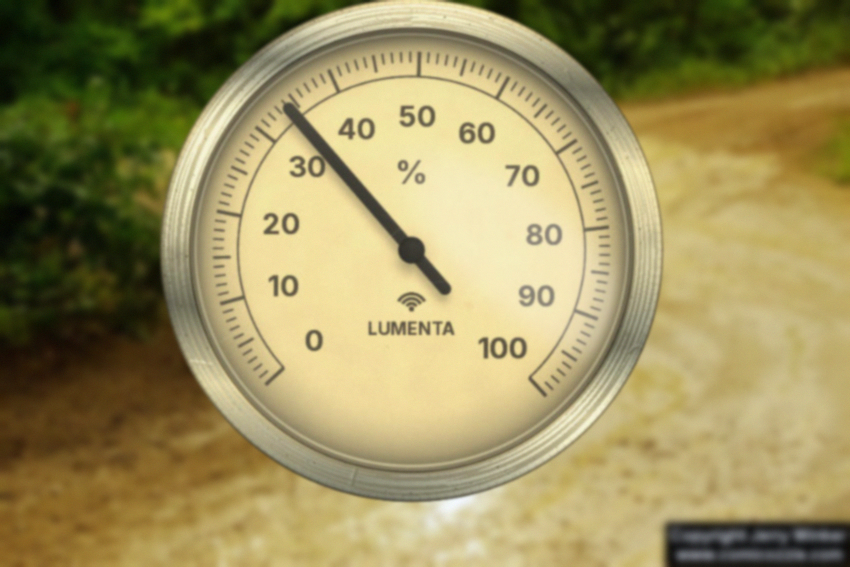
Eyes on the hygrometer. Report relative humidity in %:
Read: 34 %
